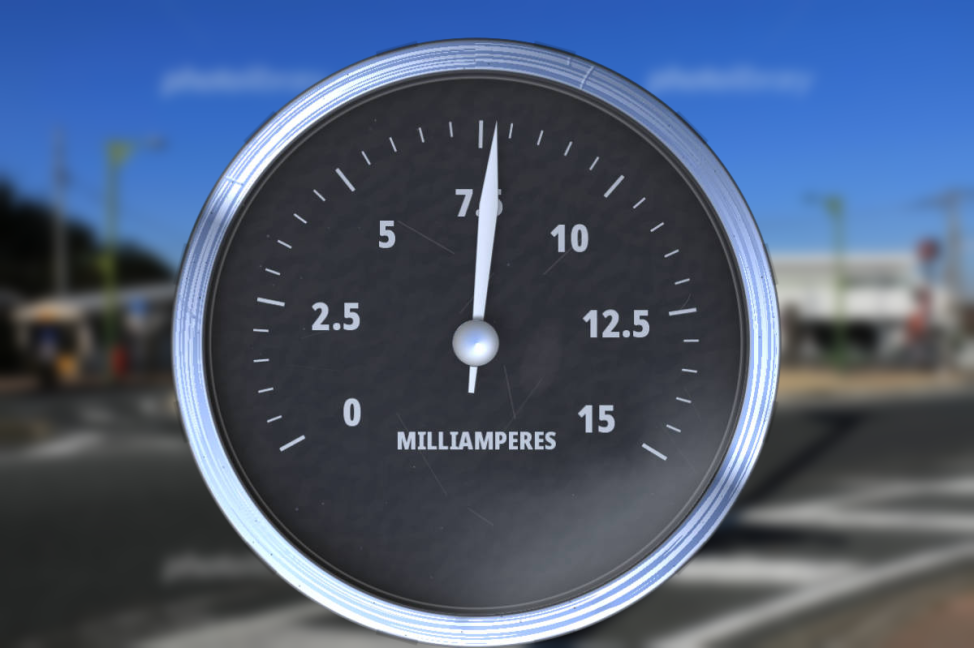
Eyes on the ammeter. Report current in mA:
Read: 7.75 mA
